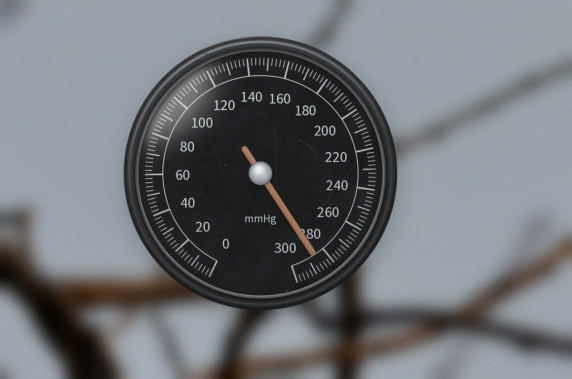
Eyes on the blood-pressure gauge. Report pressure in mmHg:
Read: 286 mmHg
